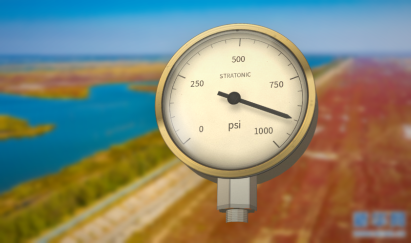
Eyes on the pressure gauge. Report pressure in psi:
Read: 900 psi
